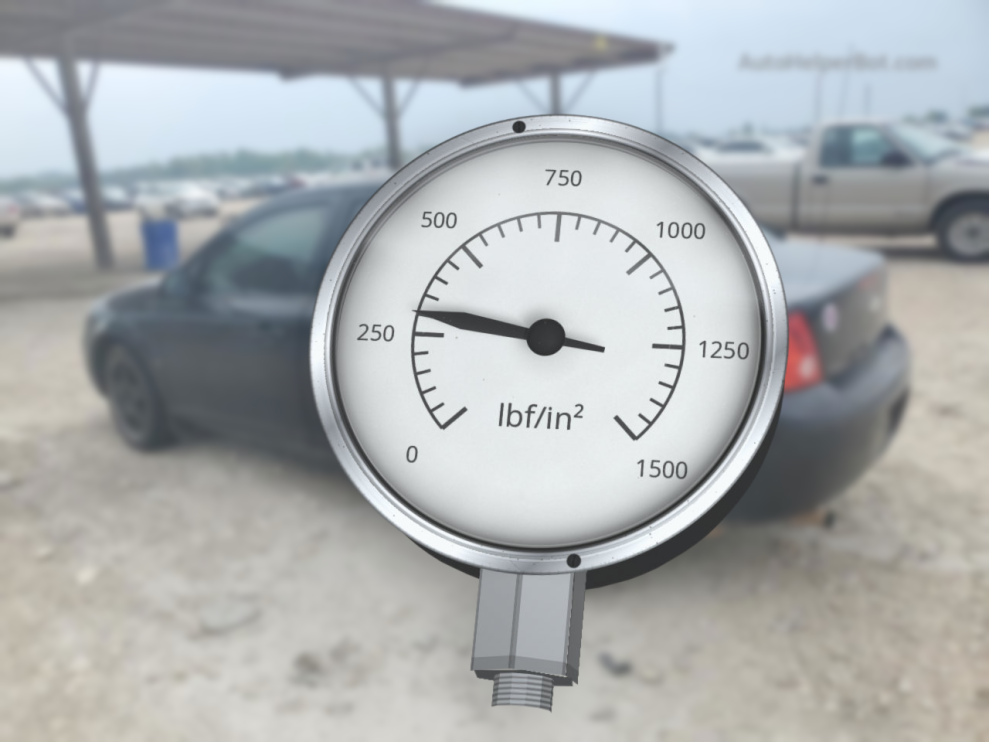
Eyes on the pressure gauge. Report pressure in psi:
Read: 300 psi
